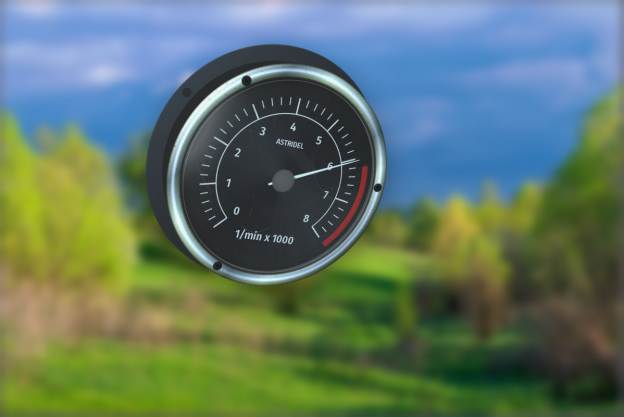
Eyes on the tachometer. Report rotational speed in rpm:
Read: 6000 rpm
